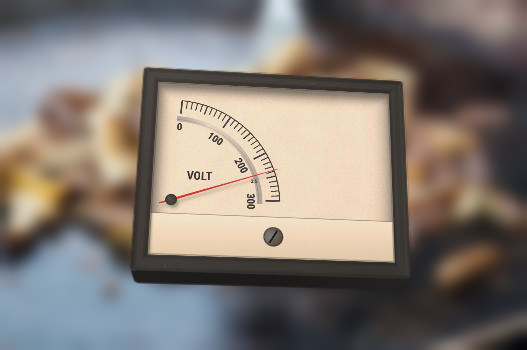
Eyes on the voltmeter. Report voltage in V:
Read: 240 V
